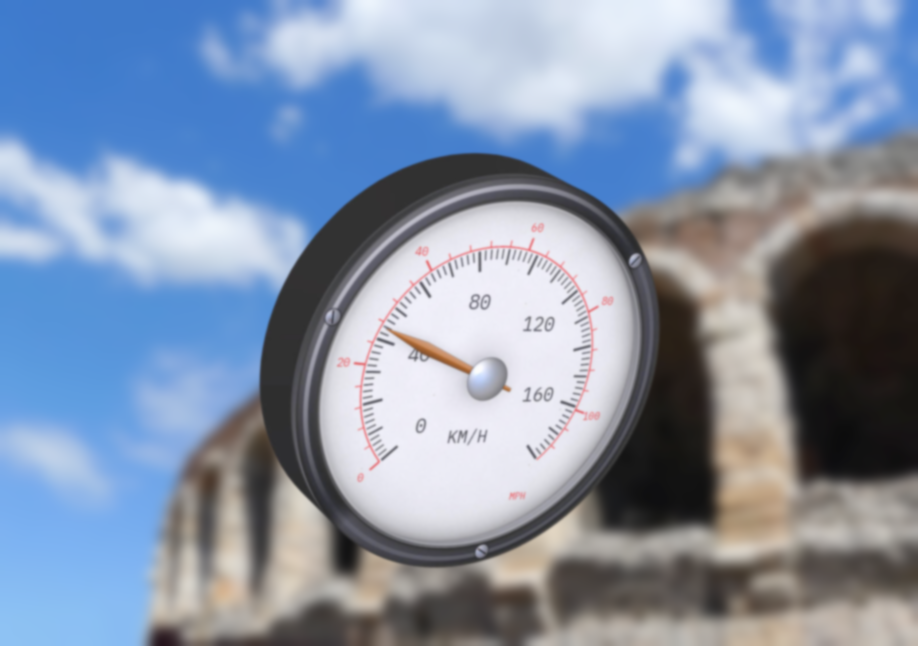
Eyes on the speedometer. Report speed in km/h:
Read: 44 km/h
